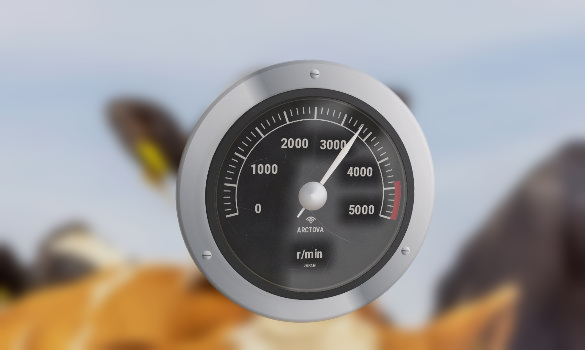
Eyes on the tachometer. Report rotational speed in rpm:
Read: 3300 rpm
